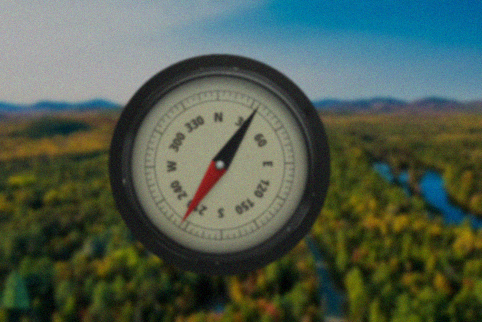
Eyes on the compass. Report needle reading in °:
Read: 215 °
